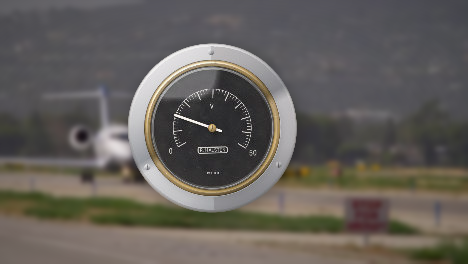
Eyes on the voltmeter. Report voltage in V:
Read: 10 V
